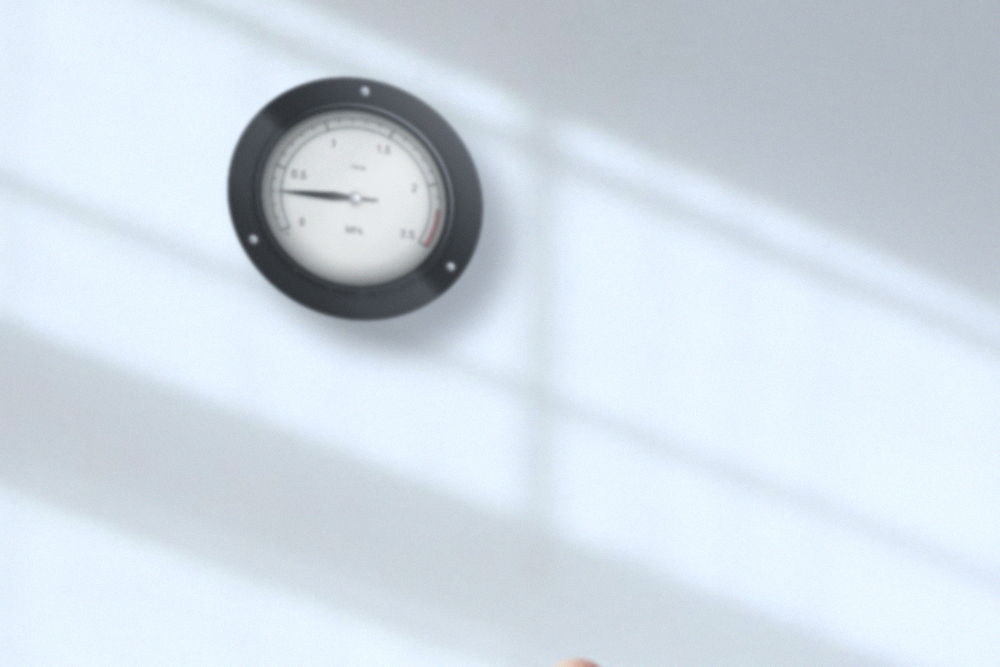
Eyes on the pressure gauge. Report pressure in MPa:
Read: 0.3 MPa
